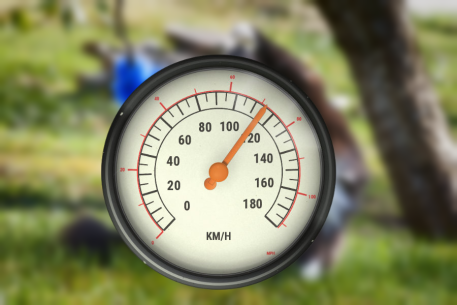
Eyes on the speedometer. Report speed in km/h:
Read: 115 km/h
